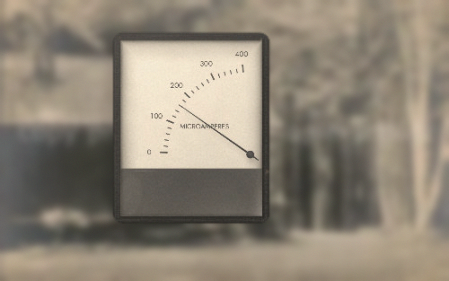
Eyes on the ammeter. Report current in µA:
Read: 160 µA
